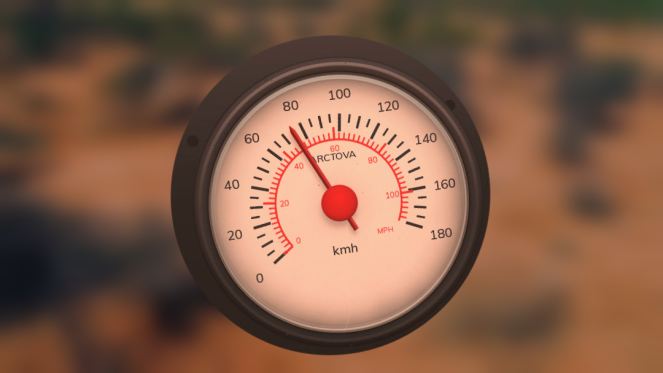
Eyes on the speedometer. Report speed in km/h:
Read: 75 km/h
